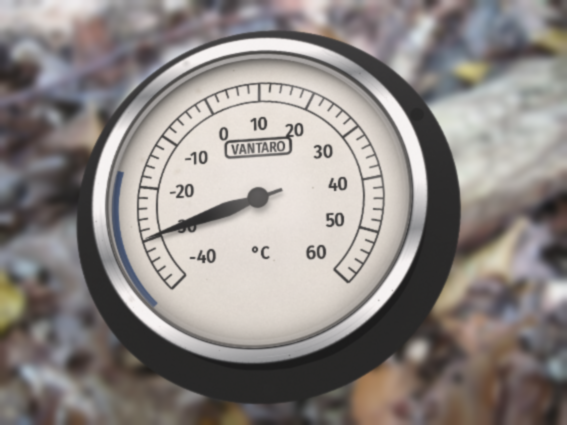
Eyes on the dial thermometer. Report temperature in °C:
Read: -30 °C
